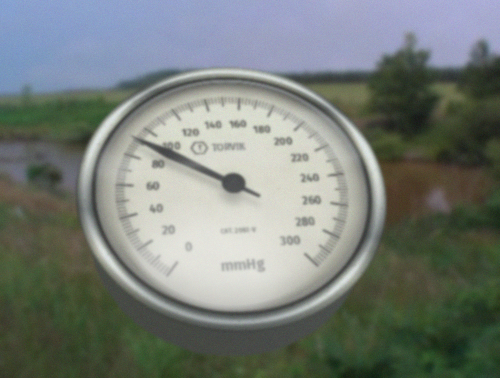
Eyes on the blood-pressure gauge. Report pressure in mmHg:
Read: 90 mmHg
